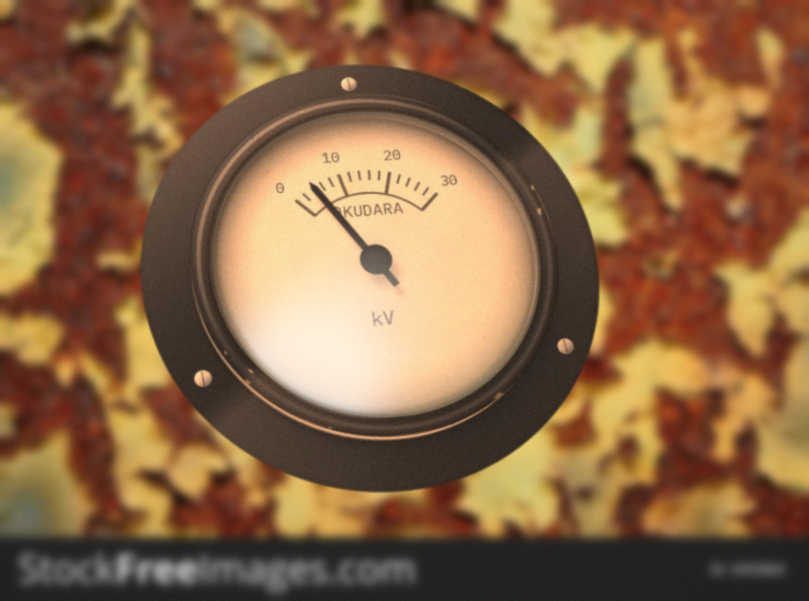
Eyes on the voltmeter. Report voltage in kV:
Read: 4 kV
